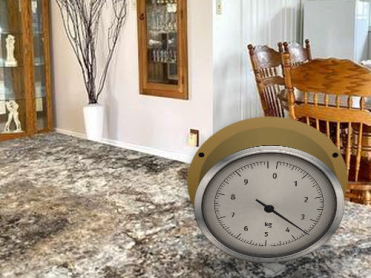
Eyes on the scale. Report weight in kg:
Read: 3.5 kg
